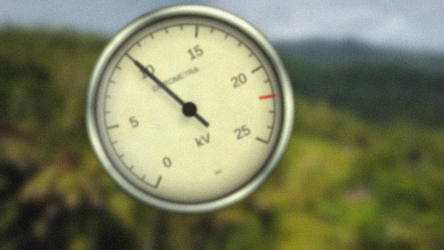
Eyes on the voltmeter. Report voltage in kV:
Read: 10 kV
